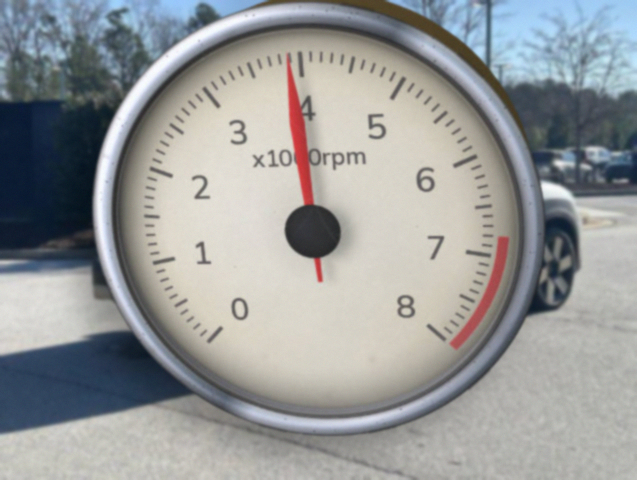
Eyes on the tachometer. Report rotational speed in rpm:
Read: 3900 rpm
